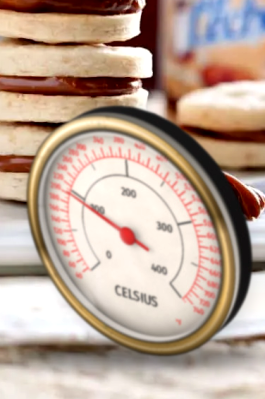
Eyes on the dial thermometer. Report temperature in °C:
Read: 100 °C
